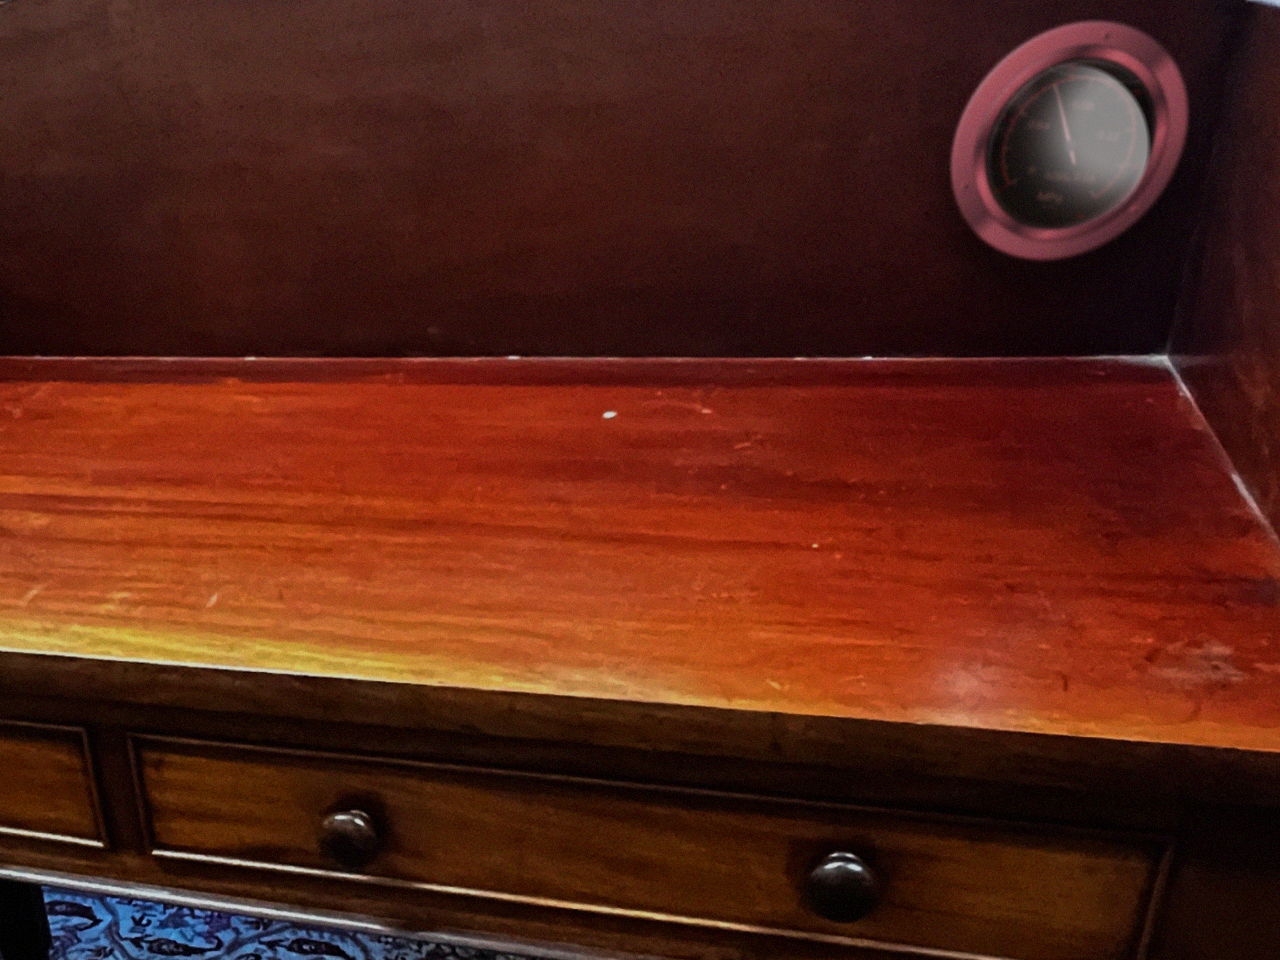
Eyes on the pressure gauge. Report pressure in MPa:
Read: 0.06 MPa
